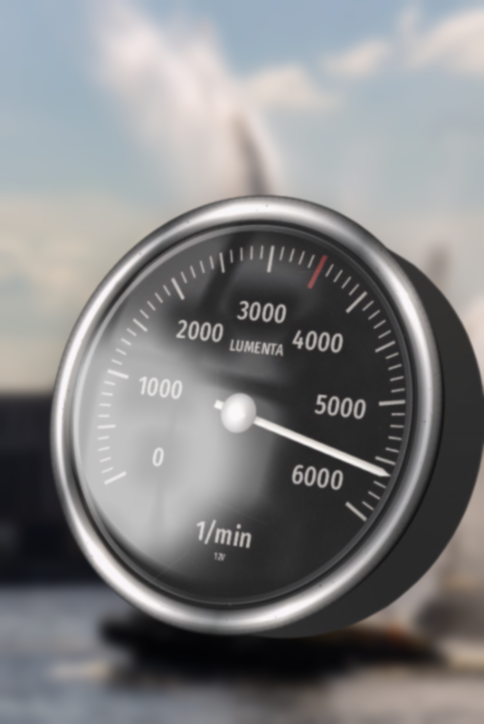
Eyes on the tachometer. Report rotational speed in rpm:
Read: 5600 rpm
